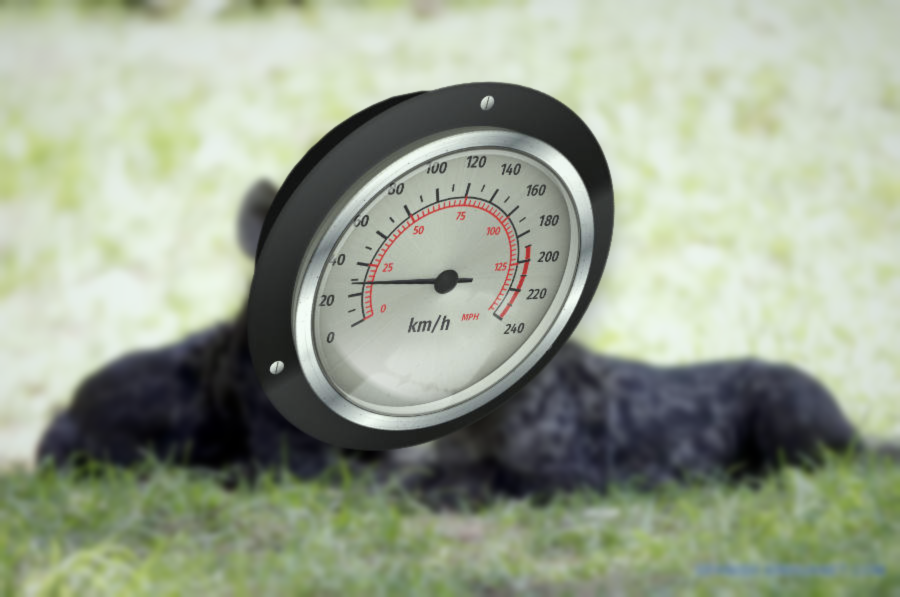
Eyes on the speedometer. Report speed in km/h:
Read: 30 km/h
